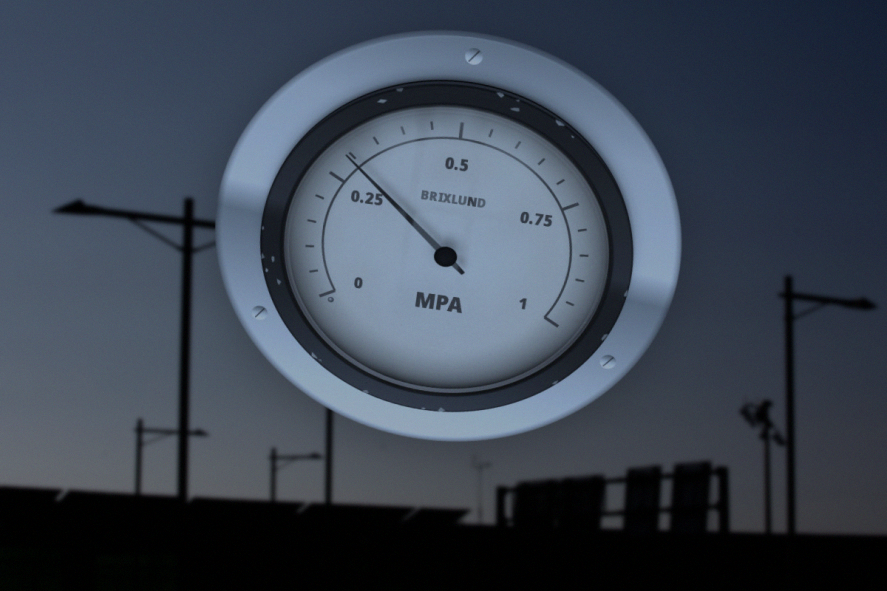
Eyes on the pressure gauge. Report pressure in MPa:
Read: 0.3 MPa
